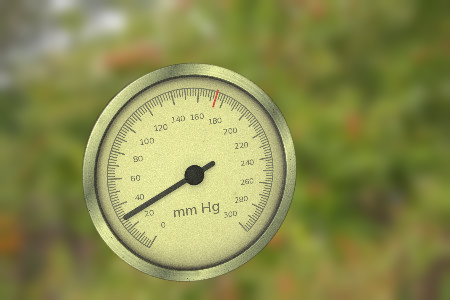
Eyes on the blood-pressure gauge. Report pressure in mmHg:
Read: 30 mmHg
